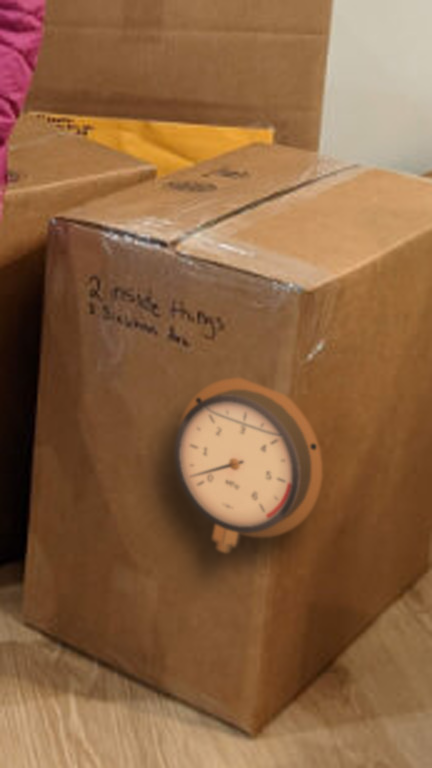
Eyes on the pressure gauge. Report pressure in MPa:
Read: 0.25 MPa
